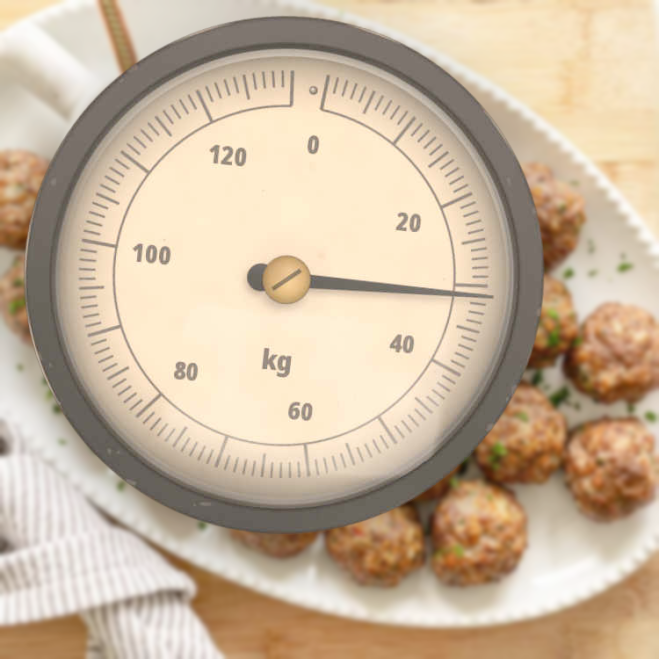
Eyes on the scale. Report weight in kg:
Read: 31 kg
